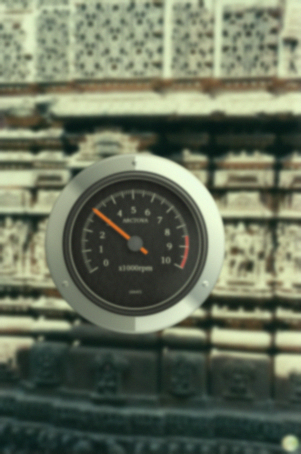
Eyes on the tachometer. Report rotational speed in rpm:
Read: 3000 rpm
